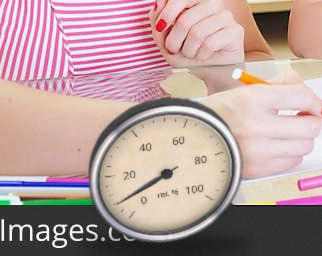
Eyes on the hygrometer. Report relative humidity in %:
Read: 8 %
